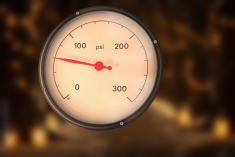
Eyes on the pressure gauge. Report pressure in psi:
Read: 60 psi
